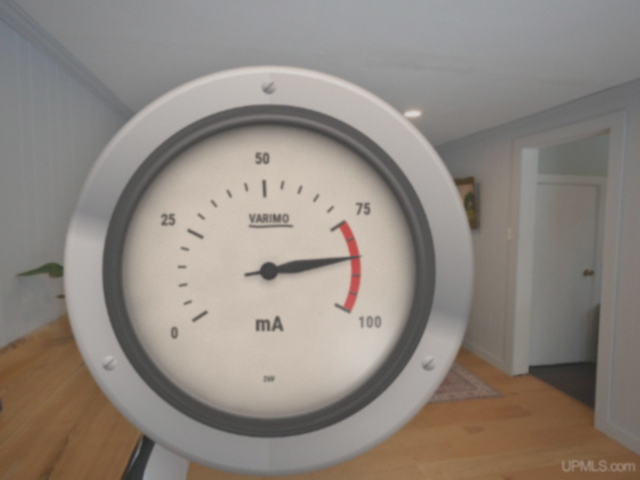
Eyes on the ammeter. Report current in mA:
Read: 85 mA
